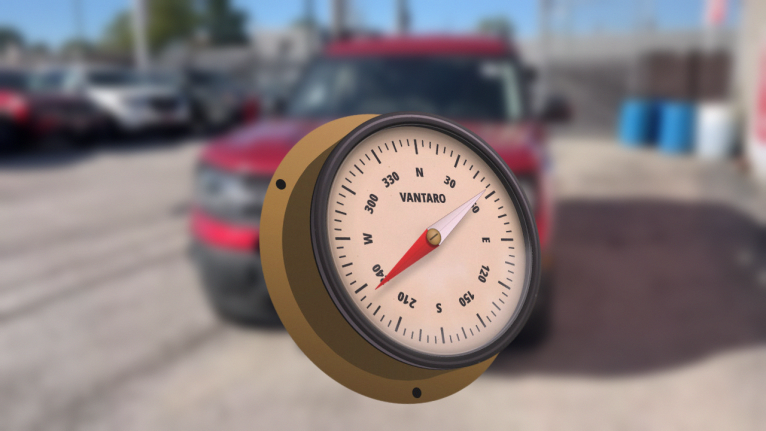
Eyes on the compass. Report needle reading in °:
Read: 235 °
